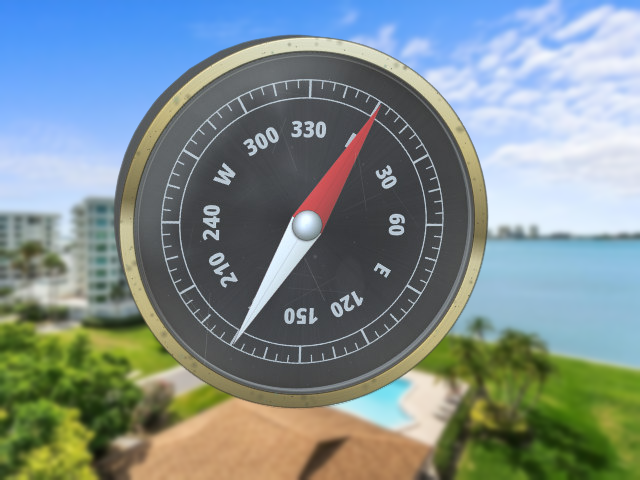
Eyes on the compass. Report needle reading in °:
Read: 0 °
